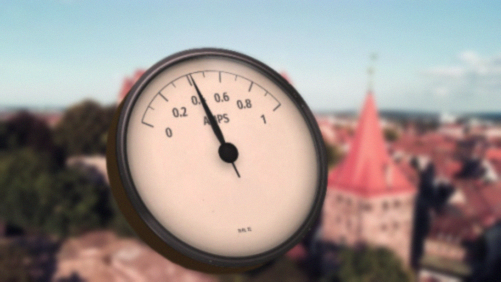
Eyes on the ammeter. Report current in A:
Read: 0.4 A
